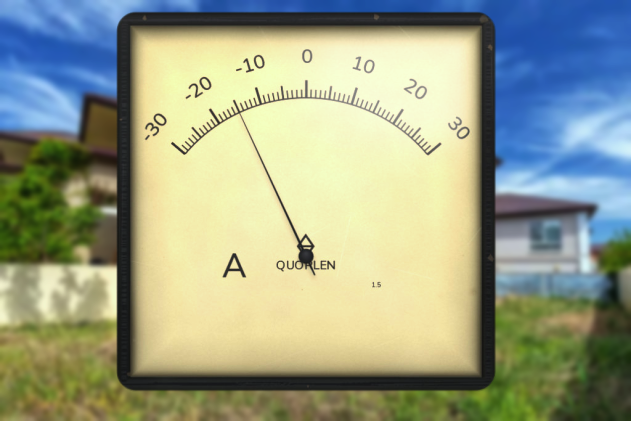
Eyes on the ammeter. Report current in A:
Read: -15 A
